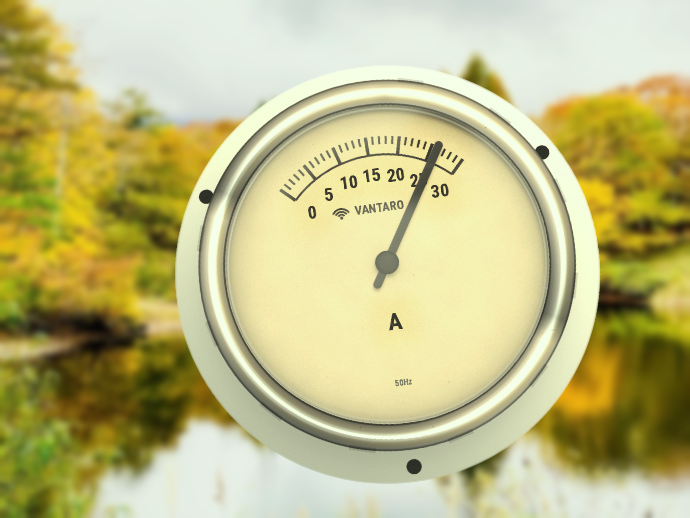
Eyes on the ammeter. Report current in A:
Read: 26 A
